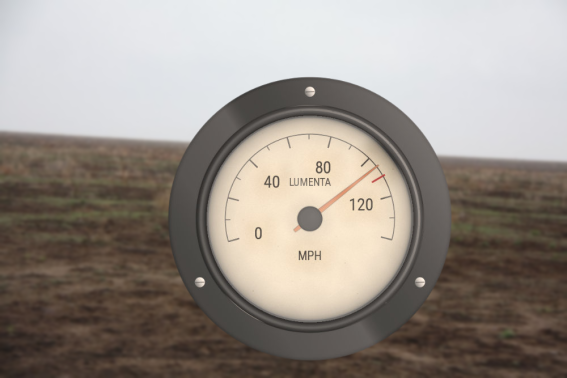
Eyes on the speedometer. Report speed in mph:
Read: 105 mph
